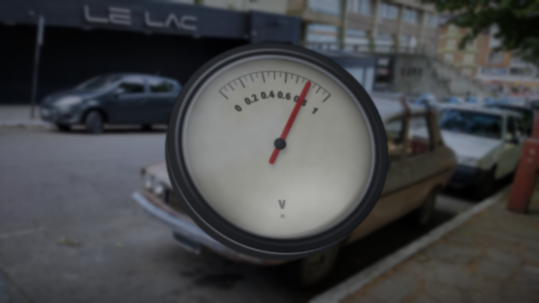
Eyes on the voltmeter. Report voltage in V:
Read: 0.8 V
